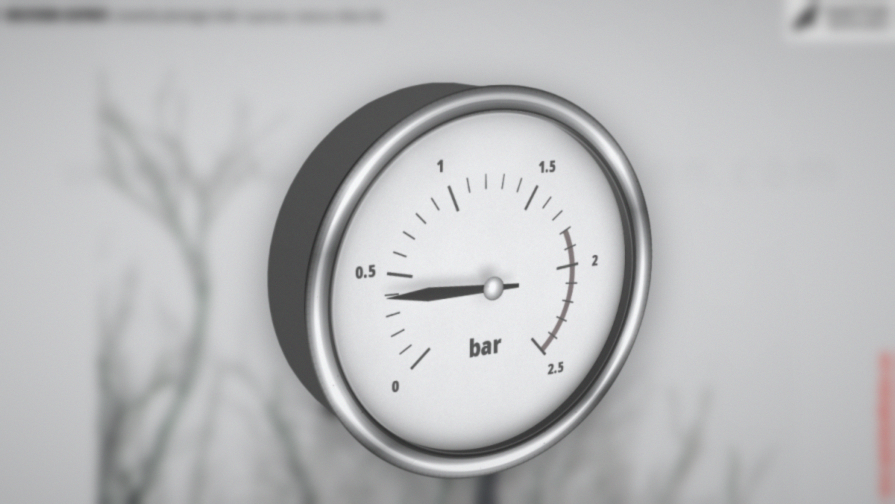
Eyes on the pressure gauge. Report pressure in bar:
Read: 0.4 bar
